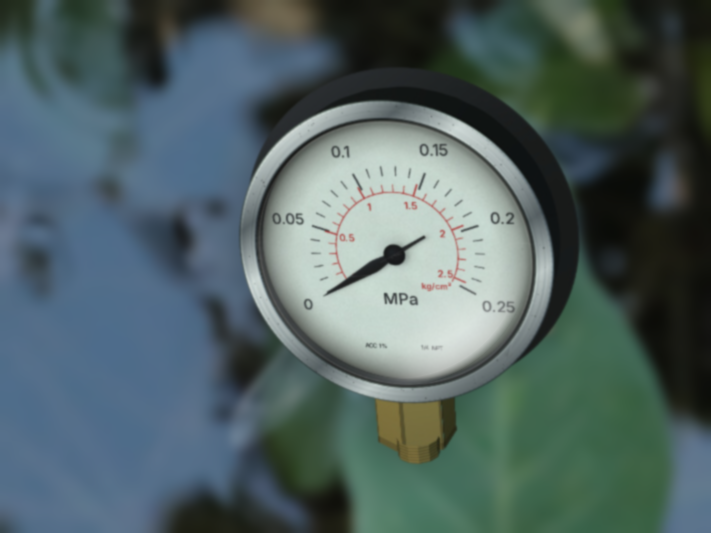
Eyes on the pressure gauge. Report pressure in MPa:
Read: 0 MPa
